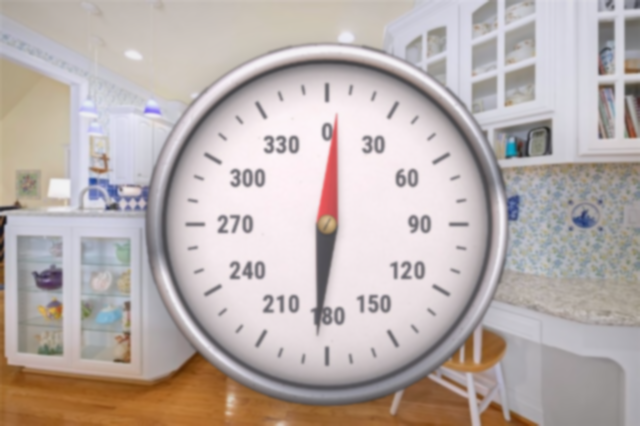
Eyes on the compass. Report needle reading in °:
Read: 5 °
